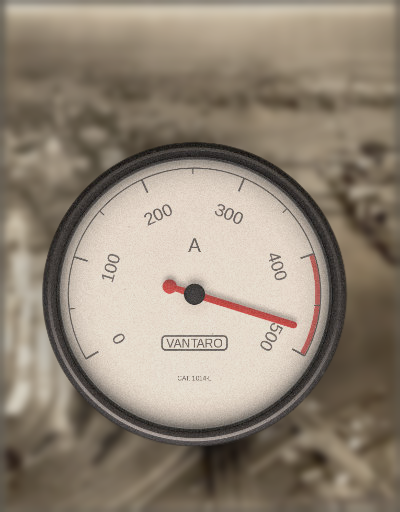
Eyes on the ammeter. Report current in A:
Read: 475 A
